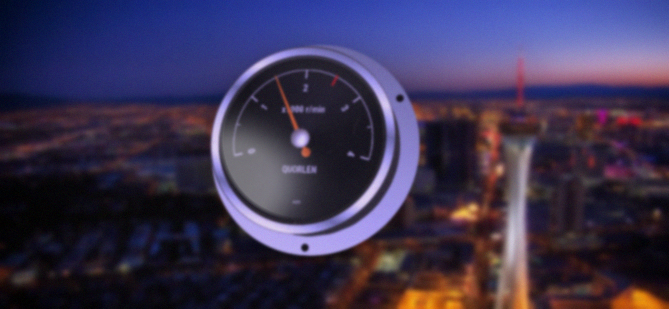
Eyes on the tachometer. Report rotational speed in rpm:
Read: 1500 rpm
